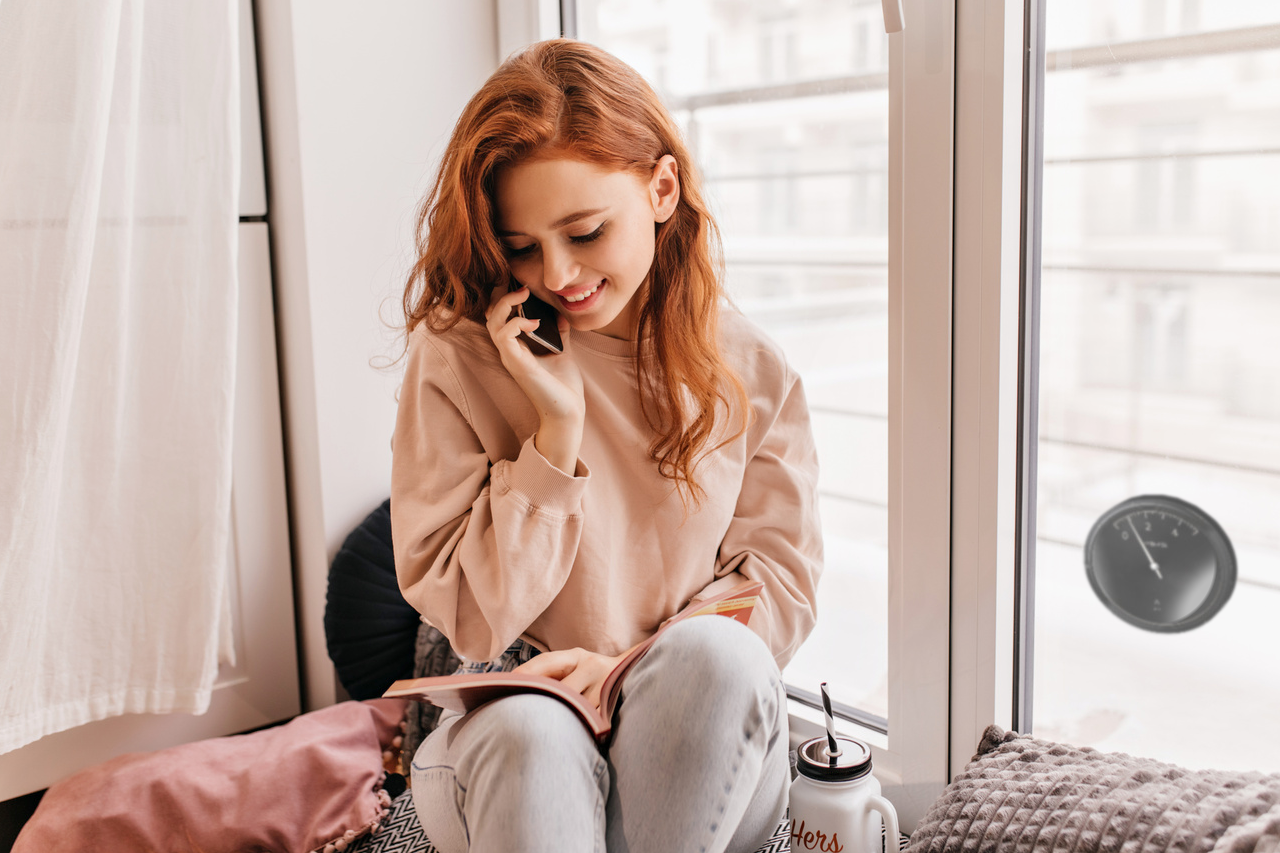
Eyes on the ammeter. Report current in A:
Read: 1 A
